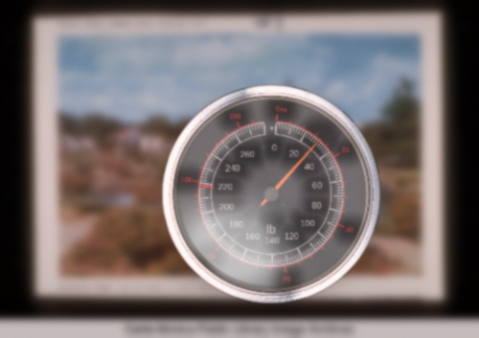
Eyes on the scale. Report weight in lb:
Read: 30 lb
